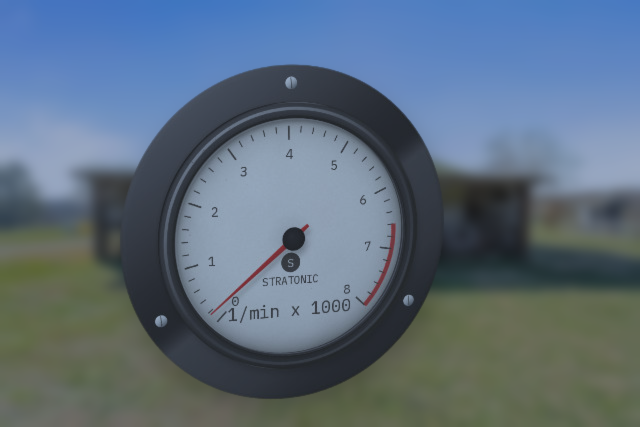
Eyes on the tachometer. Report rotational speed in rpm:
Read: 200 rpm
